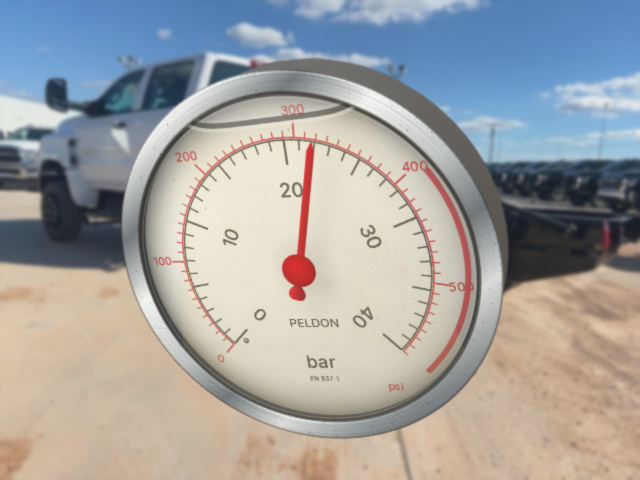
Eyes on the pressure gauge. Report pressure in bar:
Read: 22 bar
